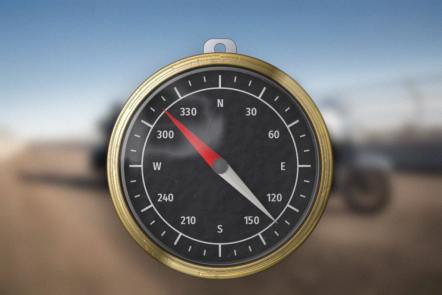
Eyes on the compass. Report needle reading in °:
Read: 315 °
